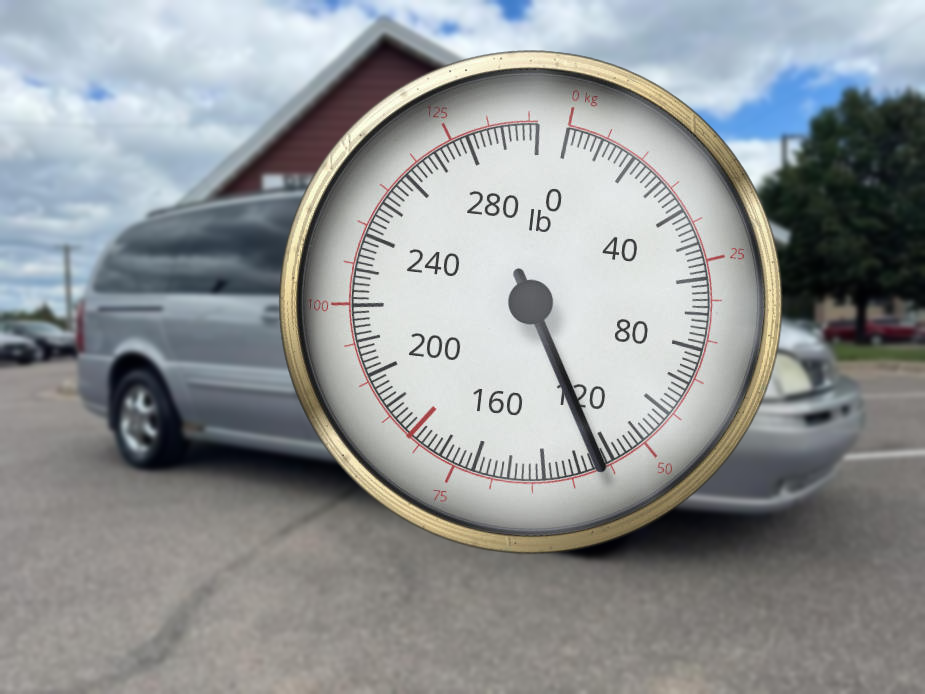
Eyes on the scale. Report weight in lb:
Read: 124 lb
